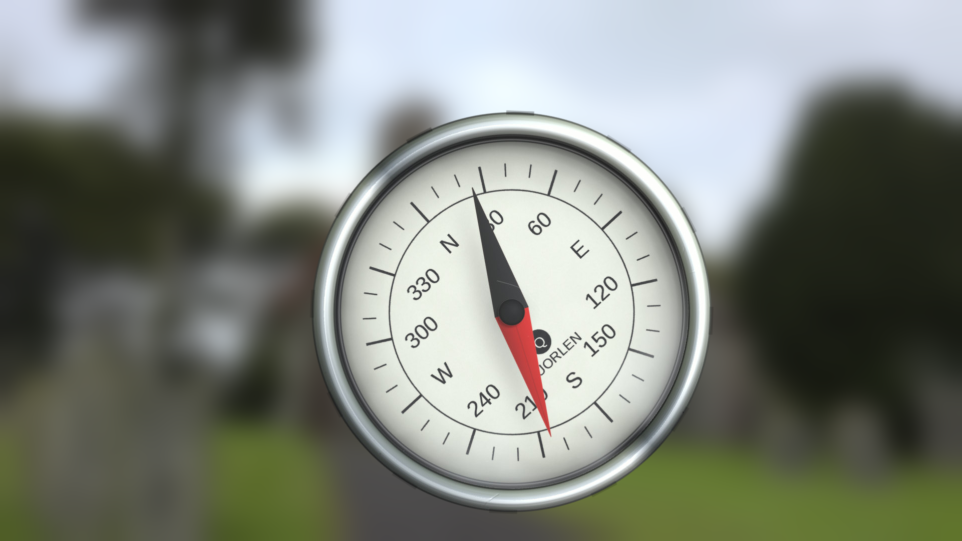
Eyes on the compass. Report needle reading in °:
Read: 205 °
